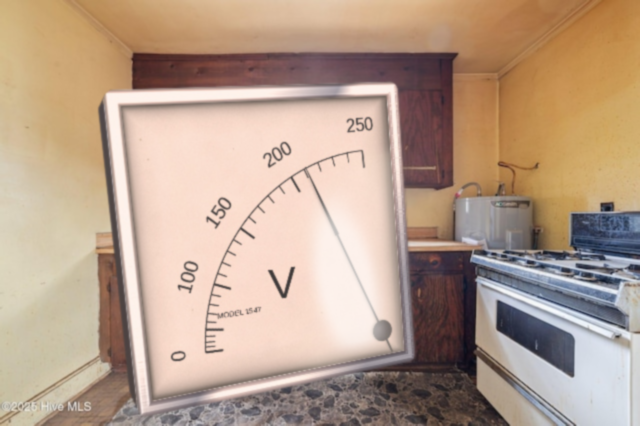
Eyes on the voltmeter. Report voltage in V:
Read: 210 V
